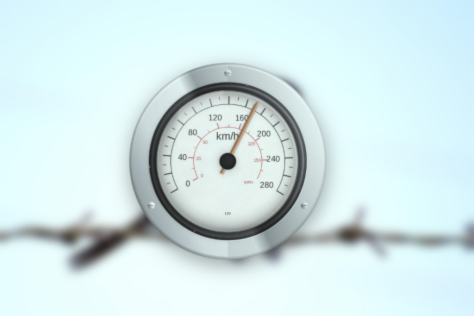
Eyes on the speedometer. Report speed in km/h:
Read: 170 km/h
